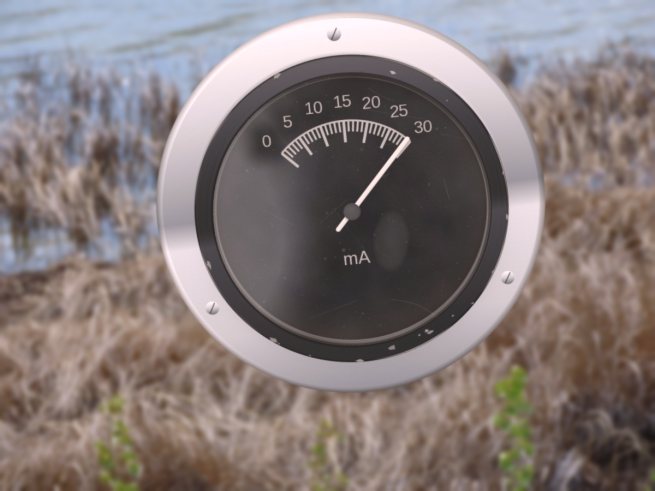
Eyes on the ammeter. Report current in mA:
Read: 29 mA
